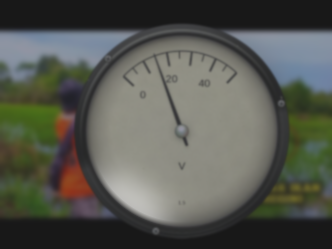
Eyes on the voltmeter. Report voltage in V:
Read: 15 V
